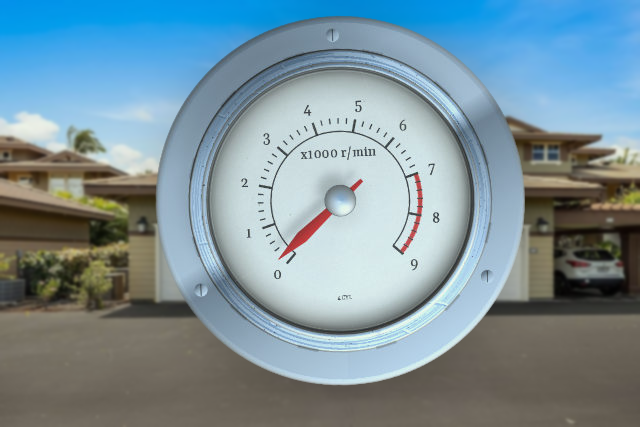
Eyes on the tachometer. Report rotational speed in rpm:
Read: 200 rpm
